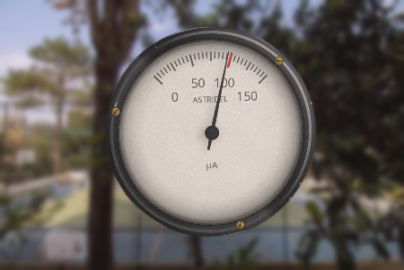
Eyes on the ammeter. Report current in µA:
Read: 95 µA
